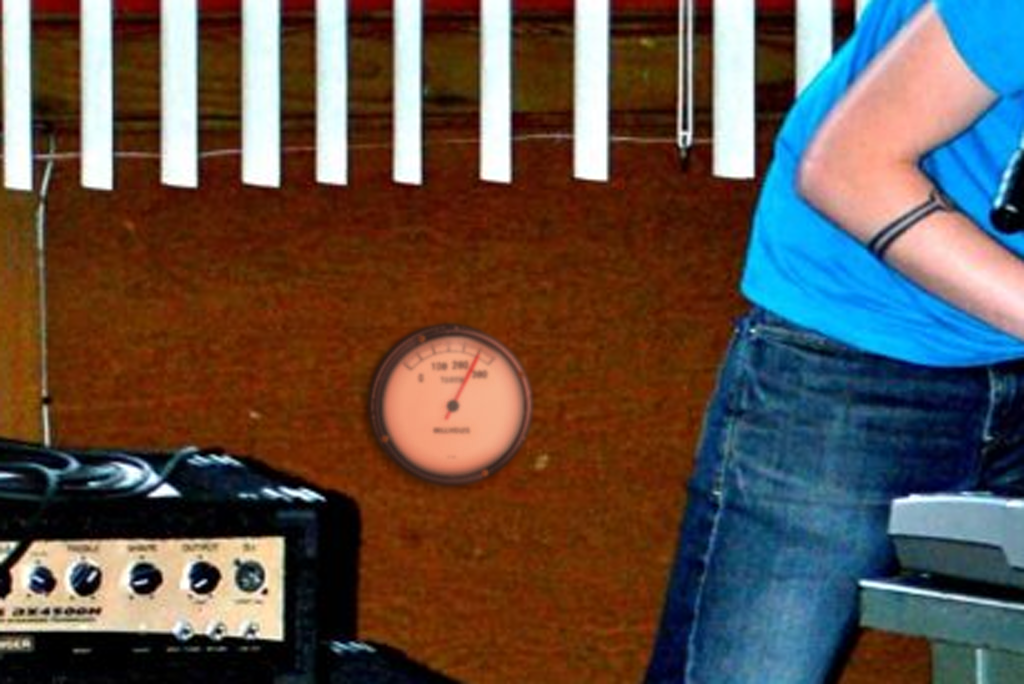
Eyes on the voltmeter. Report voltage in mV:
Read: 250 mV
